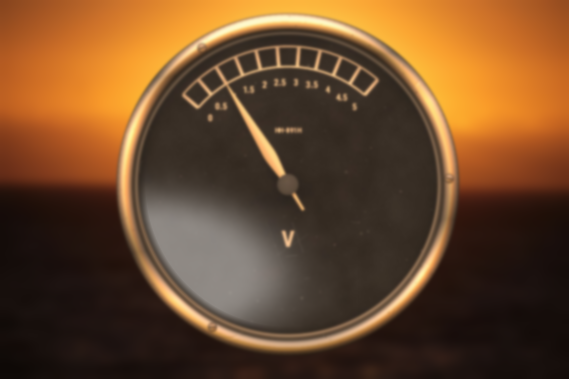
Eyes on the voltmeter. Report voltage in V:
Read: 1 V
